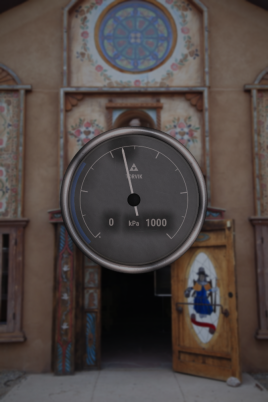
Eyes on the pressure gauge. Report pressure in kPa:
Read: 450 kPa
